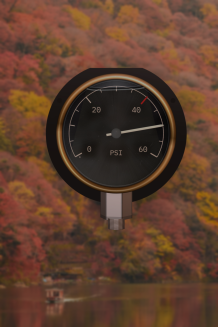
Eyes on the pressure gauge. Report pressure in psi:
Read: 50 psi
